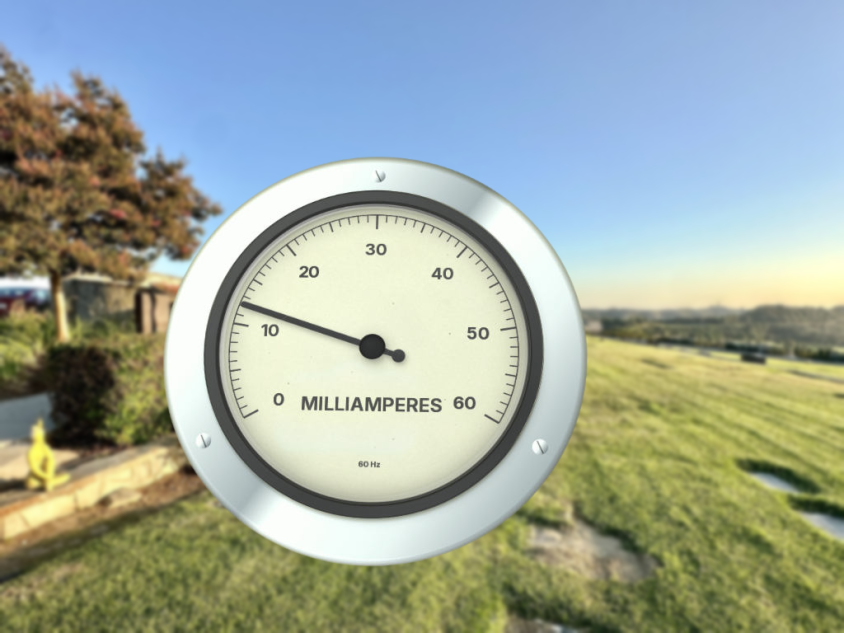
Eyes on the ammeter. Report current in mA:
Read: 12 mA
